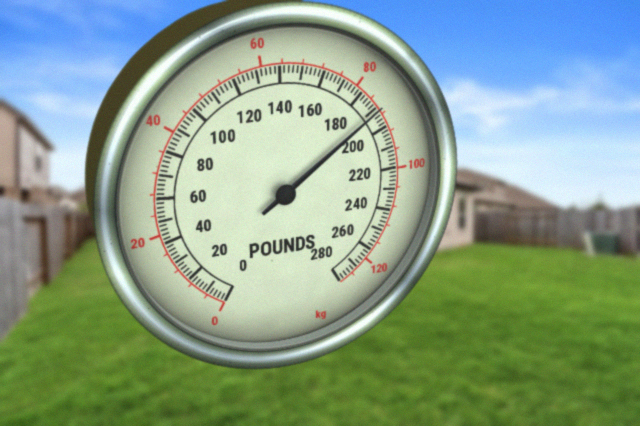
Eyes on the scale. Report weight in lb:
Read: 190 lb
